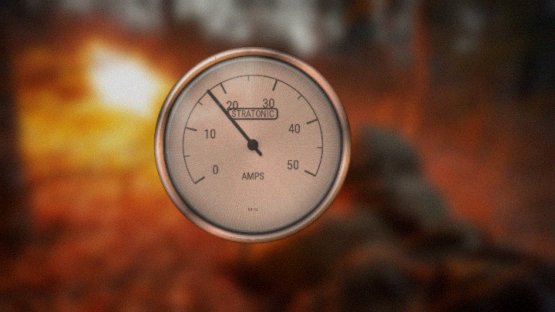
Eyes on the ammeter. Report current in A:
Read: 17.5 A
